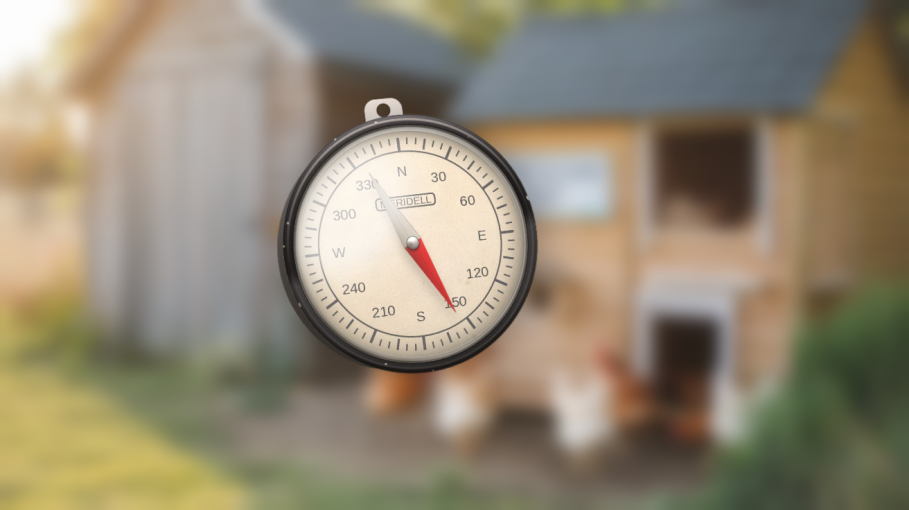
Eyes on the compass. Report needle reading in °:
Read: 155 °
